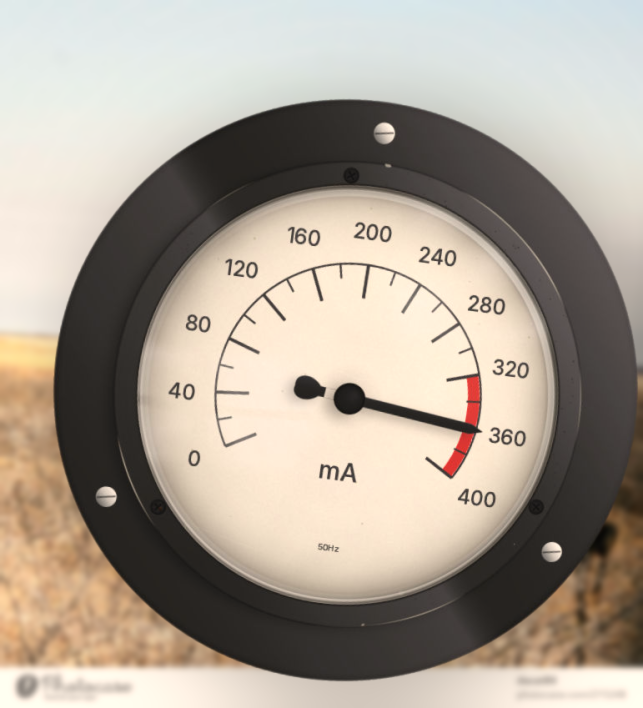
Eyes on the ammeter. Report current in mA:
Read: 360 mA
